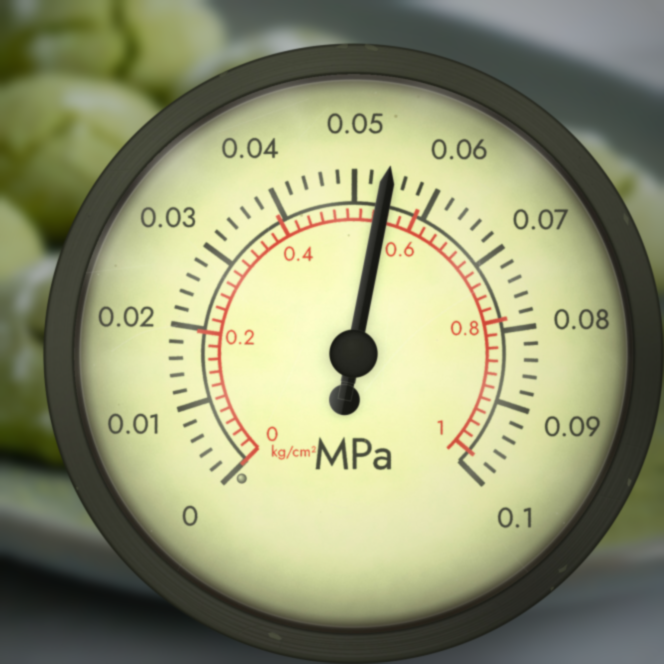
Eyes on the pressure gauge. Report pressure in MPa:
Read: 0.054 MPa
